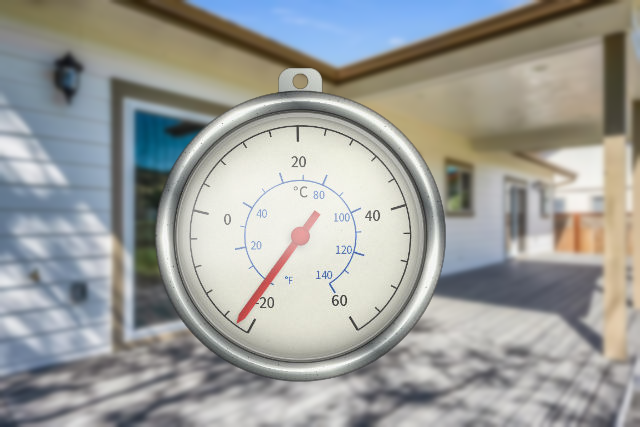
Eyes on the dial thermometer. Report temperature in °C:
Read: -18 °C
